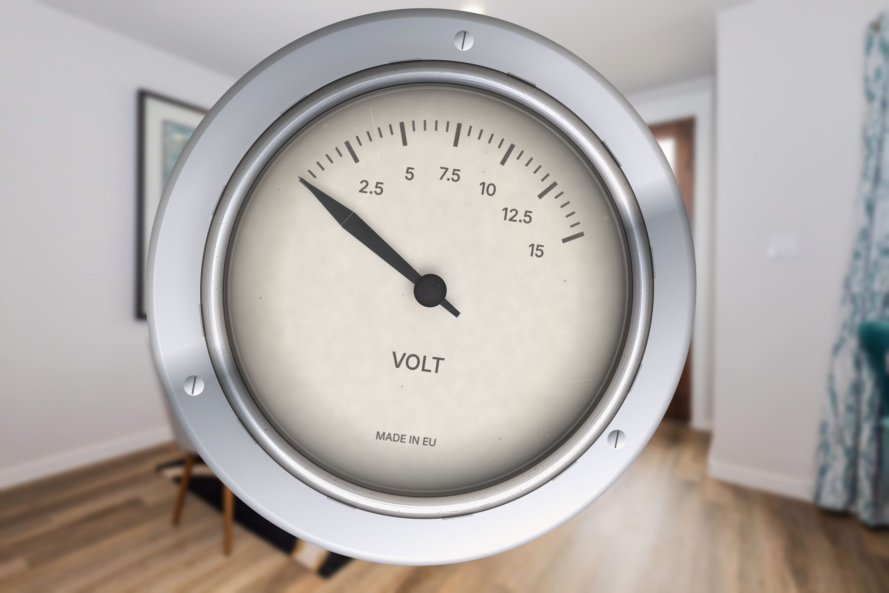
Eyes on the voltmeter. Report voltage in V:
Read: 0 V
